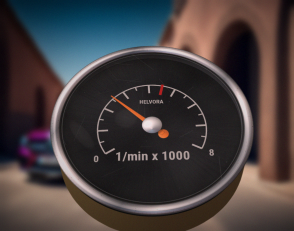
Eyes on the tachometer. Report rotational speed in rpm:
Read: 2500 rpm
